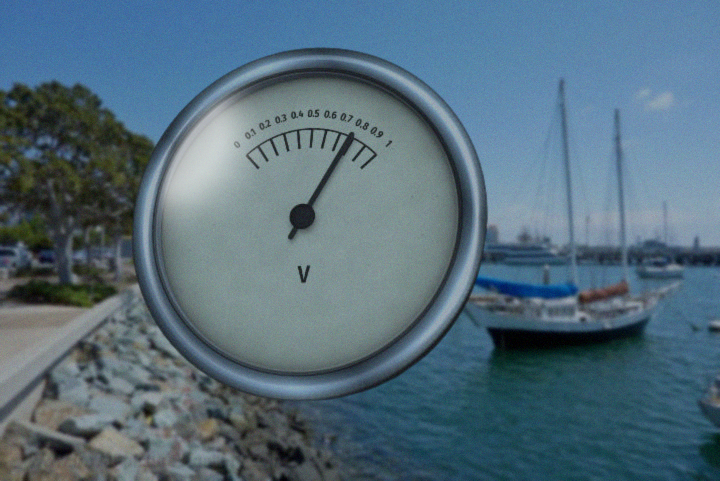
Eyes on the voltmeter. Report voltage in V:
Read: 0.8 V
